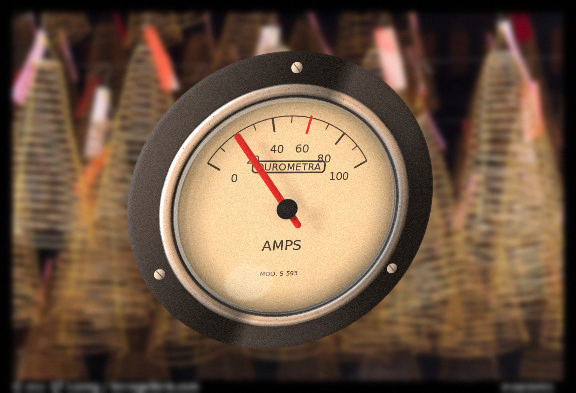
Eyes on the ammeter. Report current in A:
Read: 20 A
